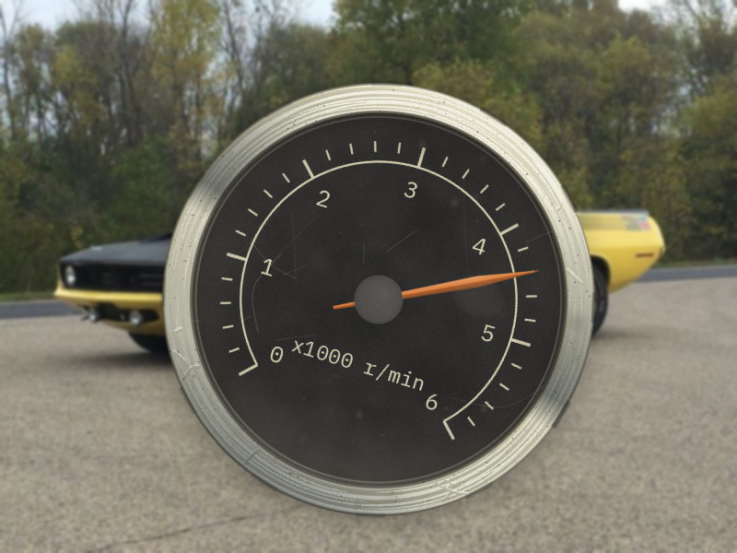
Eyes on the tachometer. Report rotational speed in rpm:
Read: 4400 rpm
